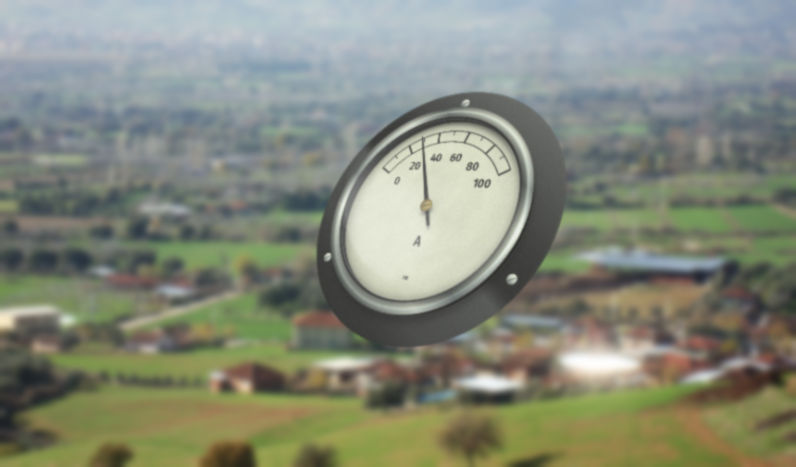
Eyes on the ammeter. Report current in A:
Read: 30 A
